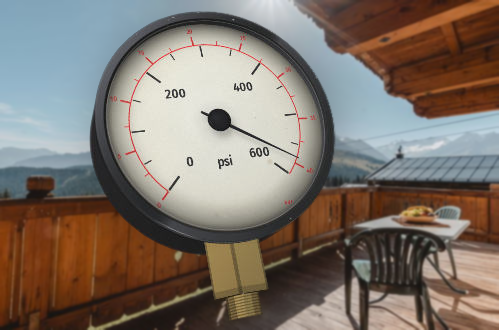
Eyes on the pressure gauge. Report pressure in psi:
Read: 575 psi
